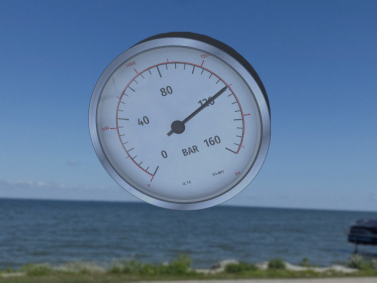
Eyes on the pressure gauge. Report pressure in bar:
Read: 120 bar
